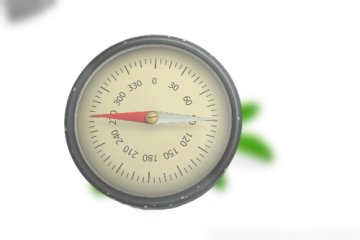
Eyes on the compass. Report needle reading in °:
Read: 270 °
